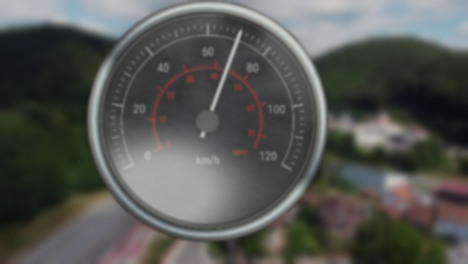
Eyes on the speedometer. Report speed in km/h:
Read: 70 km/h
